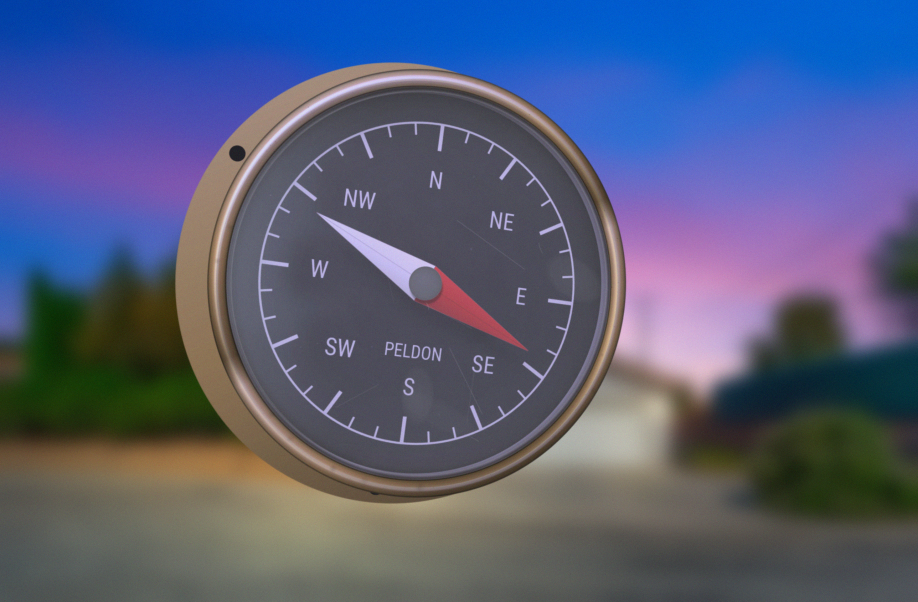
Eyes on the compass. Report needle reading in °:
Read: 115 °
